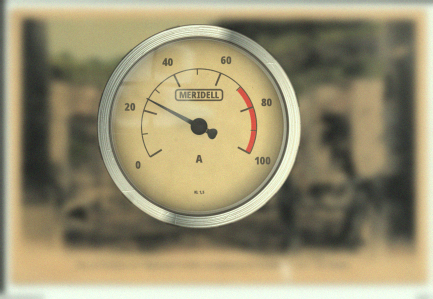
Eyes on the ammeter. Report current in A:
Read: 25 A
